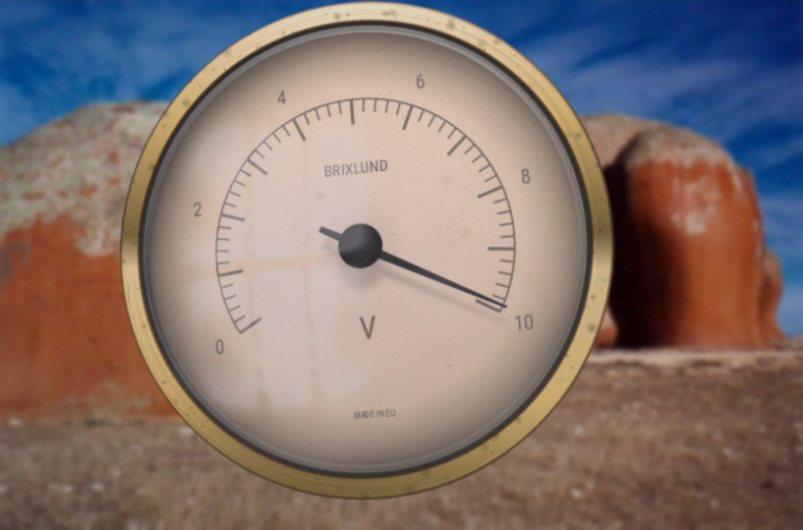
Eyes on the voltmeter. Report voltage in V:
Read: 9.9 V
